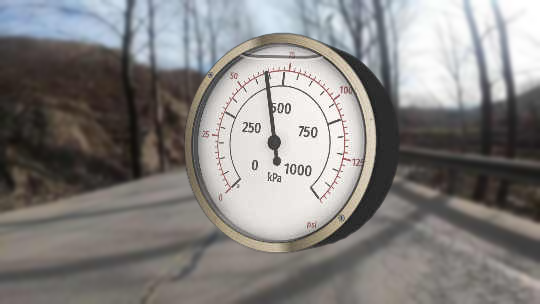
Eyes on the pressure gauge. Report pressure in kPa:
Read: 450 kPa
